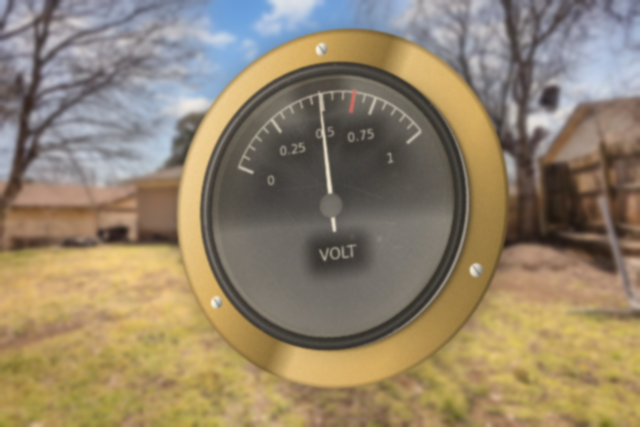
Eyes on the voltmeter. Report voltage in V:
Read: 0.5 V
